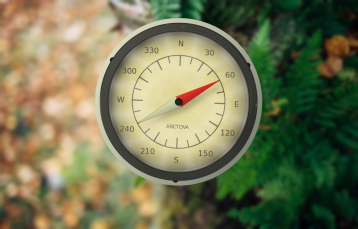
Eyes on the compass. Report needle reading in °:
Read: 60 °
